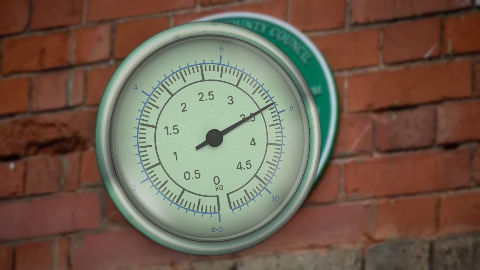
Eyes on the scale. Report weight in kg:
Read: 3.5 kg
